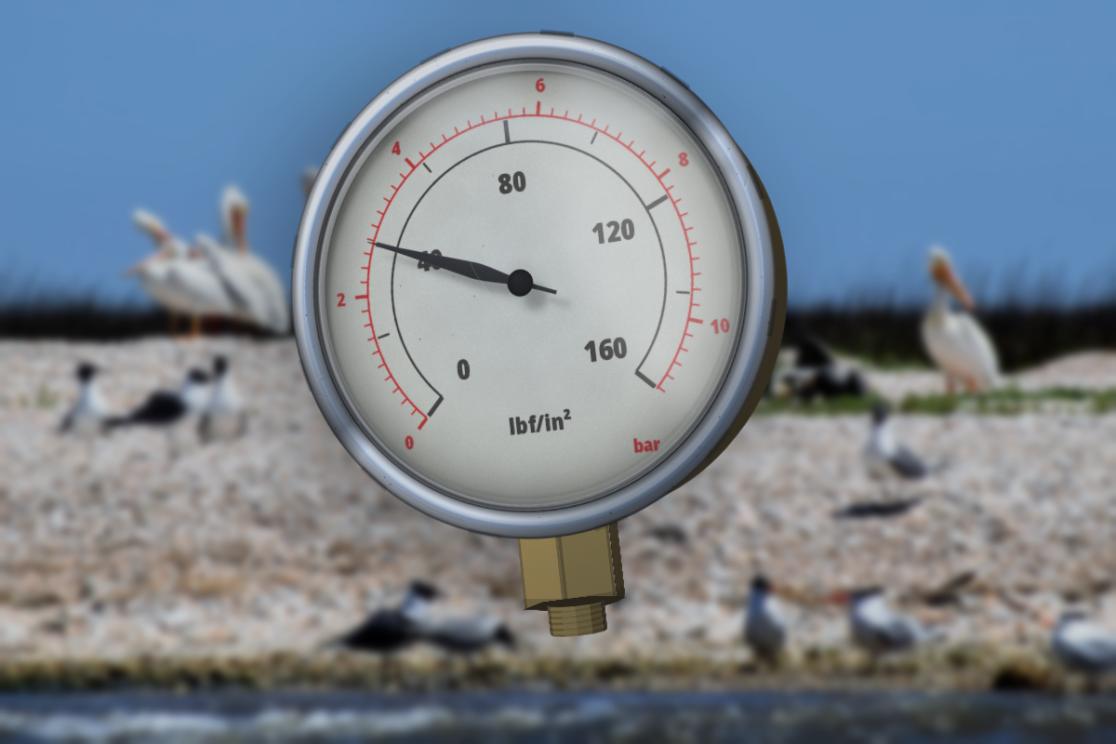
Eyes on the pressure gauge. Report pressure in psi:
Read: 40 psi
